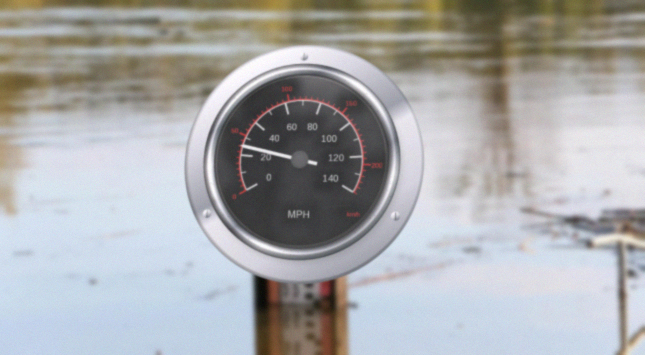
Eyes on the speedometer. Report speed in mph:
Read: 25 mph
